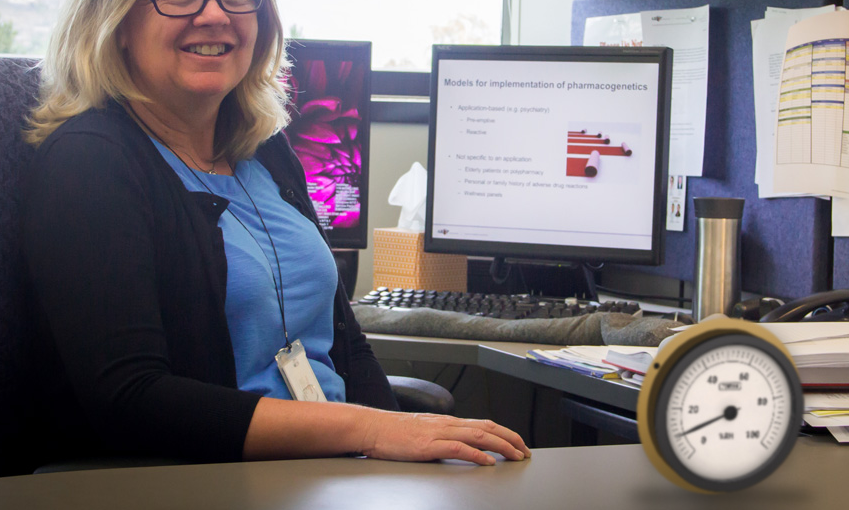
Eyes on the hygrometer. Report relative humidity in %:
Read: 10 %
